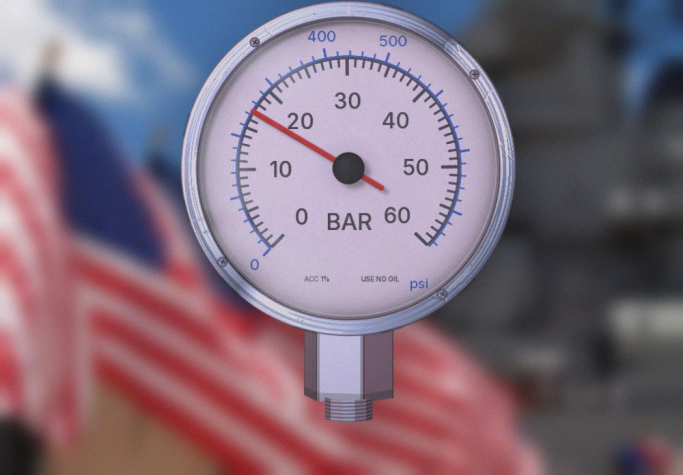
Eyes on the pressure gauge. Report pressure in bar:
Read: 17 bar
